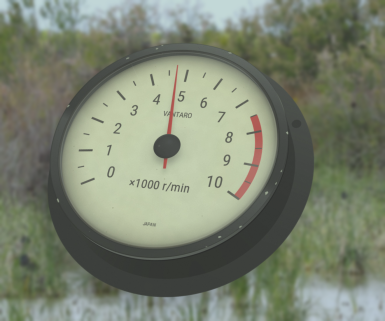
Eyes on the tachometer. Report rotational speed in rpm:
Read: 4750 rpm
